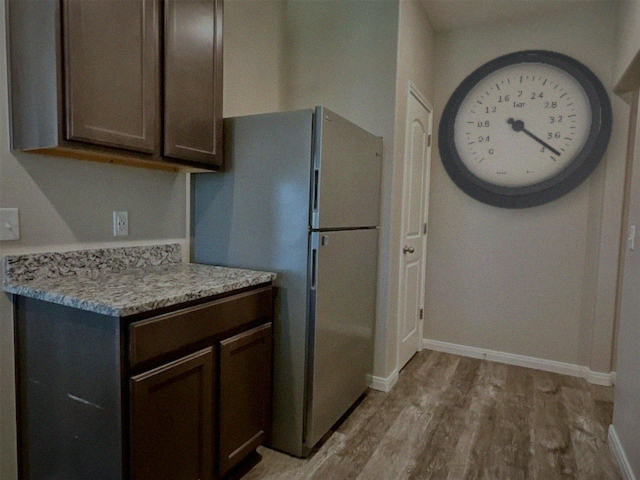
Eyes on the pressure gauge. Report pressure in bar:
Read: 3.9 bar
